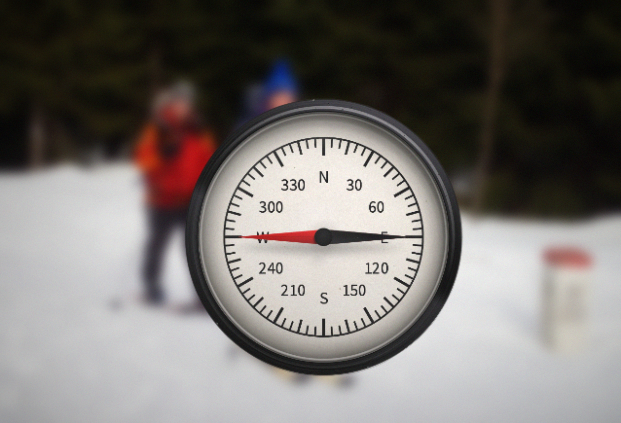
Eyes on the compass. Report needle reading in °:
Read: 270 °
